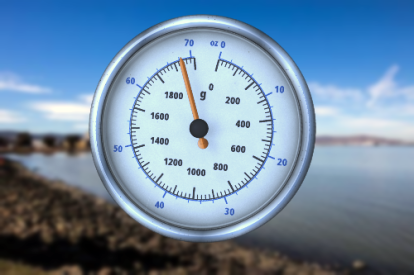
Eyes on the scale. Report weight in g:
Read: 1940 g
